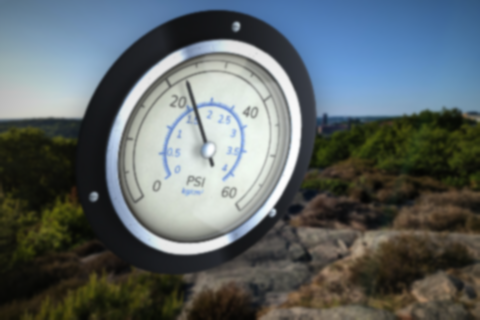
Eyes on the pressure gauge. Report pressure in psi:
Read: 22.5 psi
